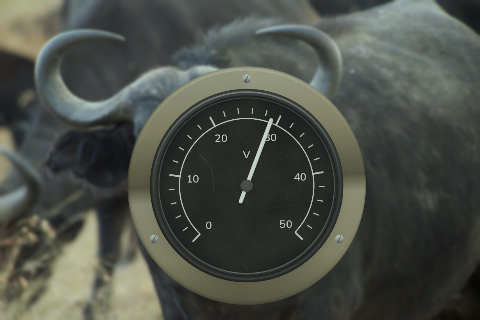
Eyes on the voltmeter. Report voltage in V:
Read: 29 V
